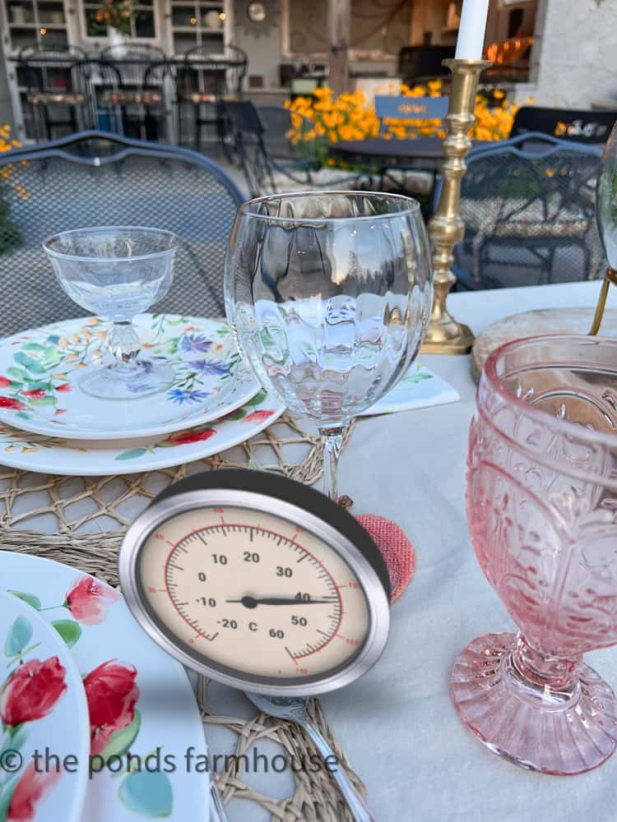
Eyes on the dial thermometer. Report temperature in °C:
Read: 40 °C
